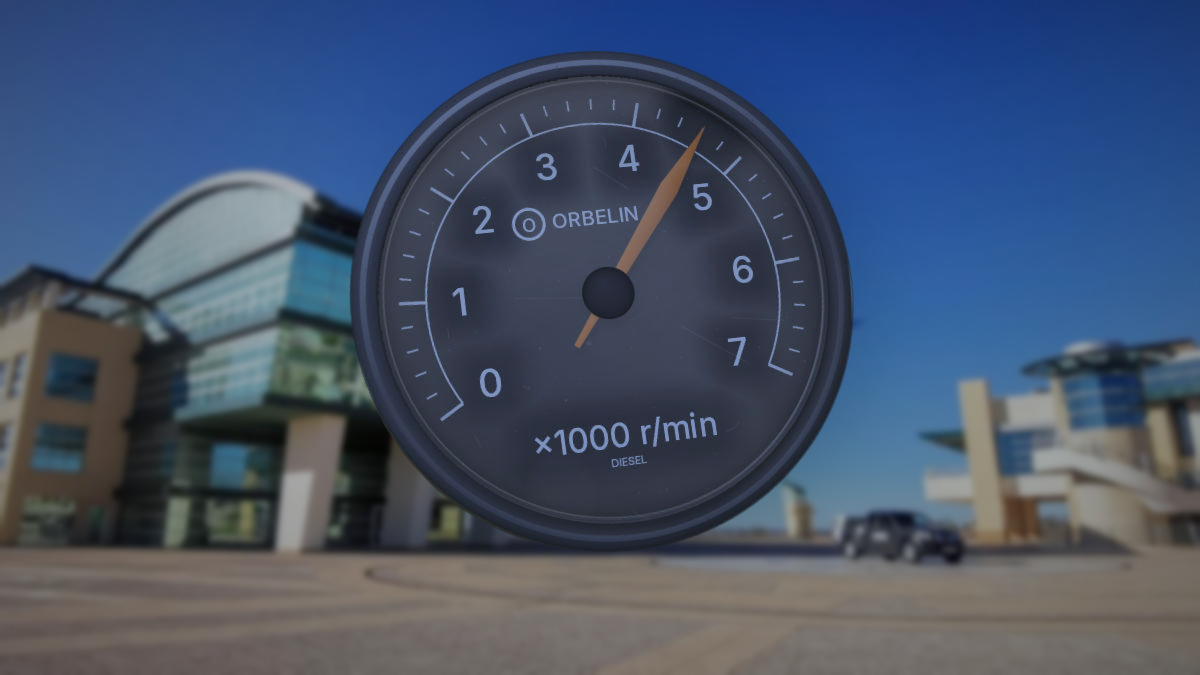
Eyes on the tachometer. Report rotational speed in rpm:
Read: 4600 rpm
